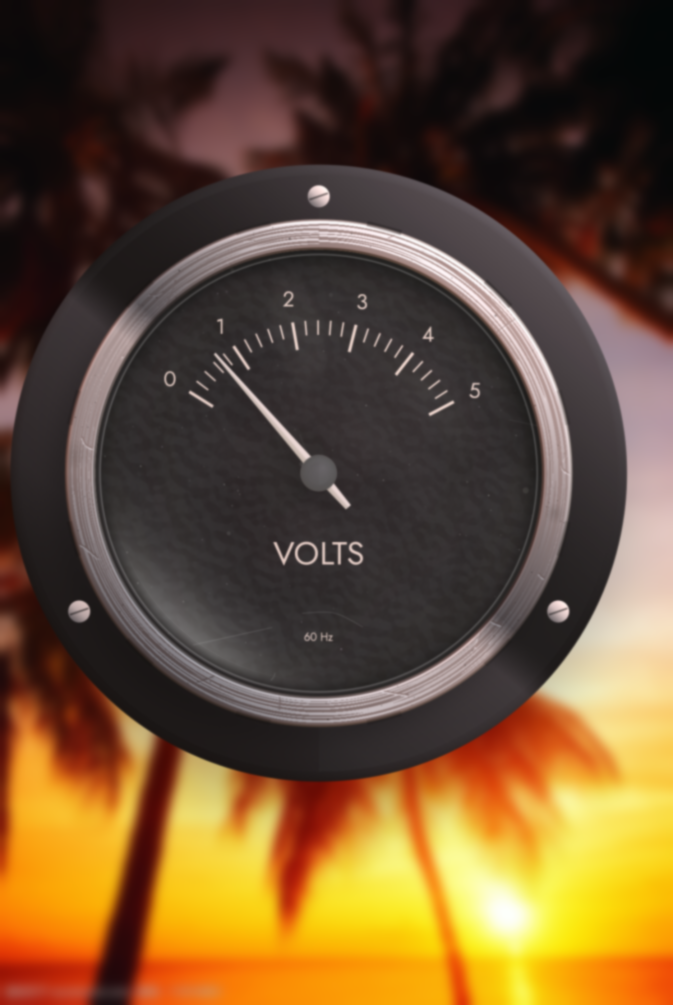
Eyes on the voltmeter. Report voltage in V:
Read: 0.7 V
